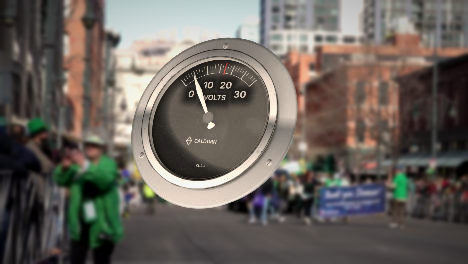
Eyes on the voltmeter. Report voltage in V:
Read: 5 V
